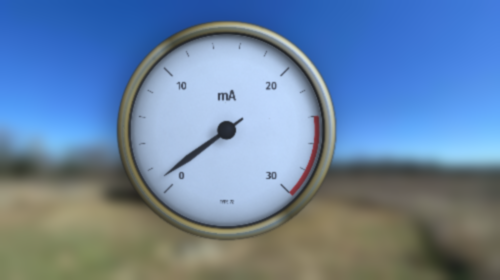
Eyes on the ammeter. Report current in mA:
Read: 1 mA
